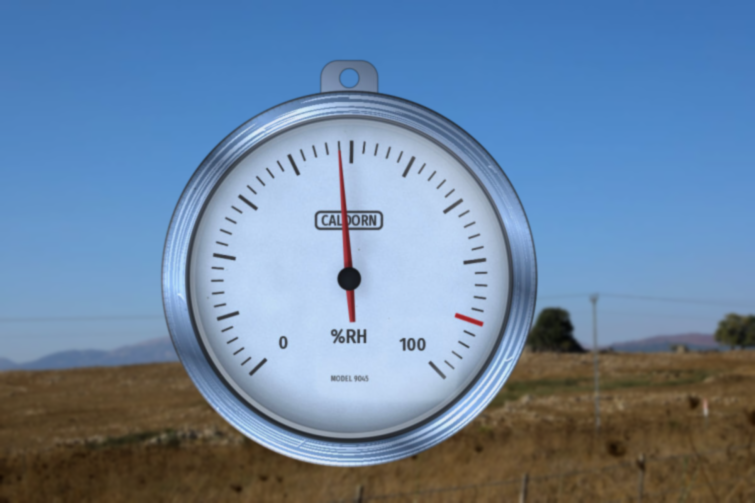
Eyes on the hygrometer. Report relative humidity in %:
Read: 48 %
